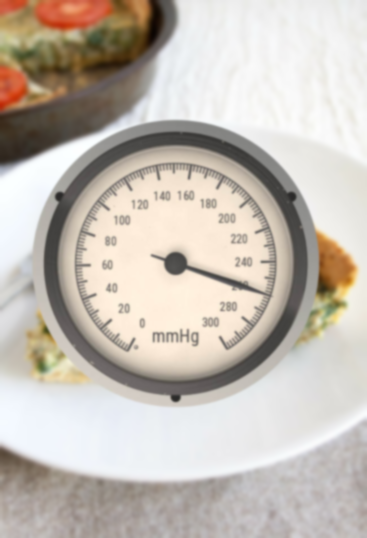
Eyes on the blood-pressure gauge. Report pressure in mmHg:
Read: 260 mmHg
